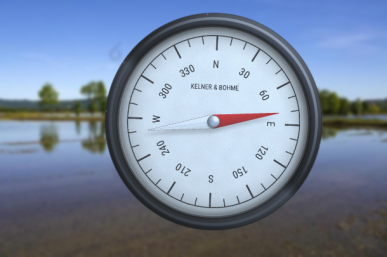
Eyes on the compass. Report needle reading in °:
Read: 80 °
